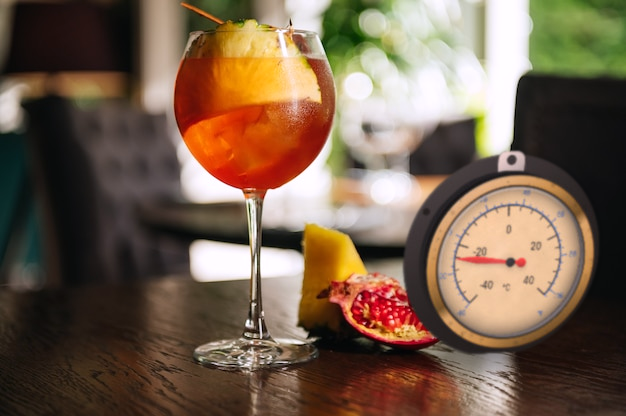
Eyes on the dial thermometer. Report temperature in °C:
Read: -24 °C
